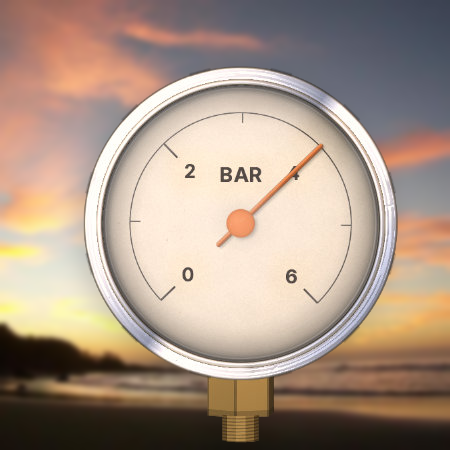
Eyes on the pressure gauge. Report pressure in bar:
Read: 4 bar
